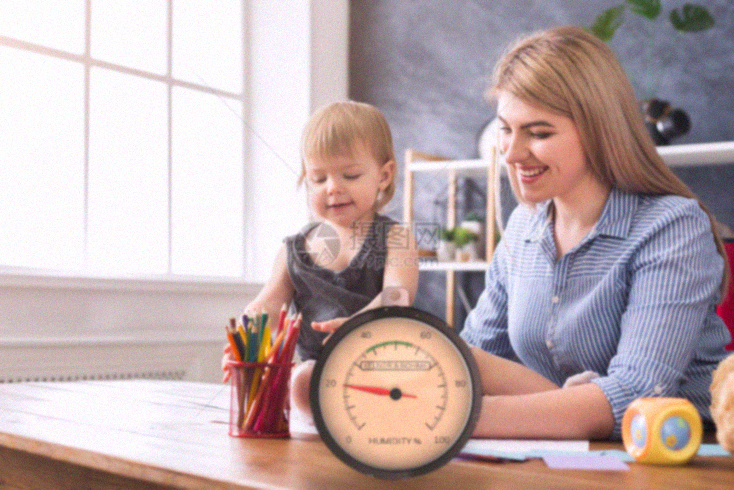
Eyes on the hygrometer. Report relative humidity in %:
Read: 20 %
